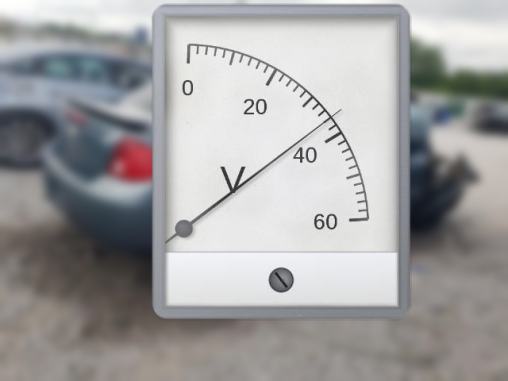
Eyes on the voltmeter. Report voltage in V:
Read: 36 V
